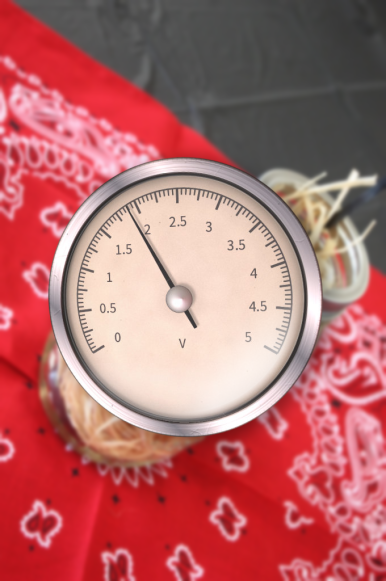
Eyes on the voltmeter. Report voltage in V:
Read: 1.9 V
